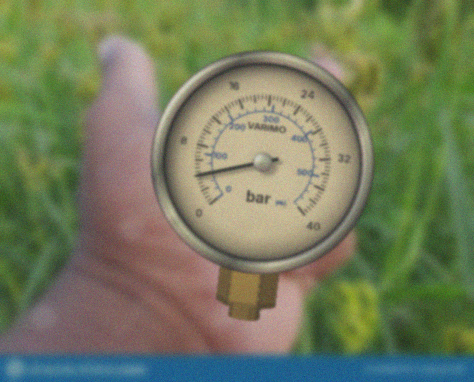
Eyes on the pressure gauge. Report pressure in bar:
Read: 4 bar
